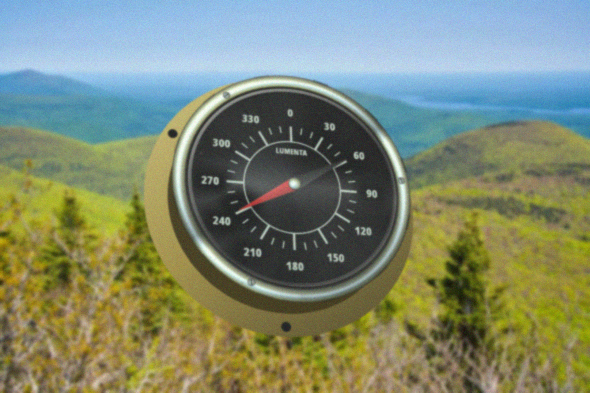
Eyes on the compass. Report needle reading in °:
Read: 240 °
